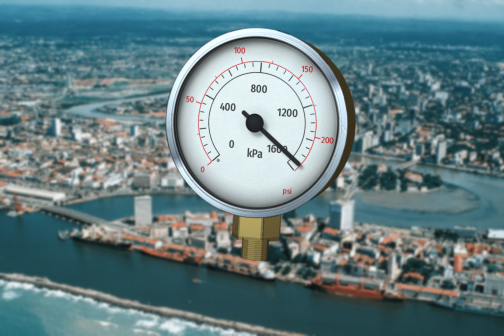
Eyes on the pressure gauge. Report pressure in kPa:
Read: 1550 kPa
